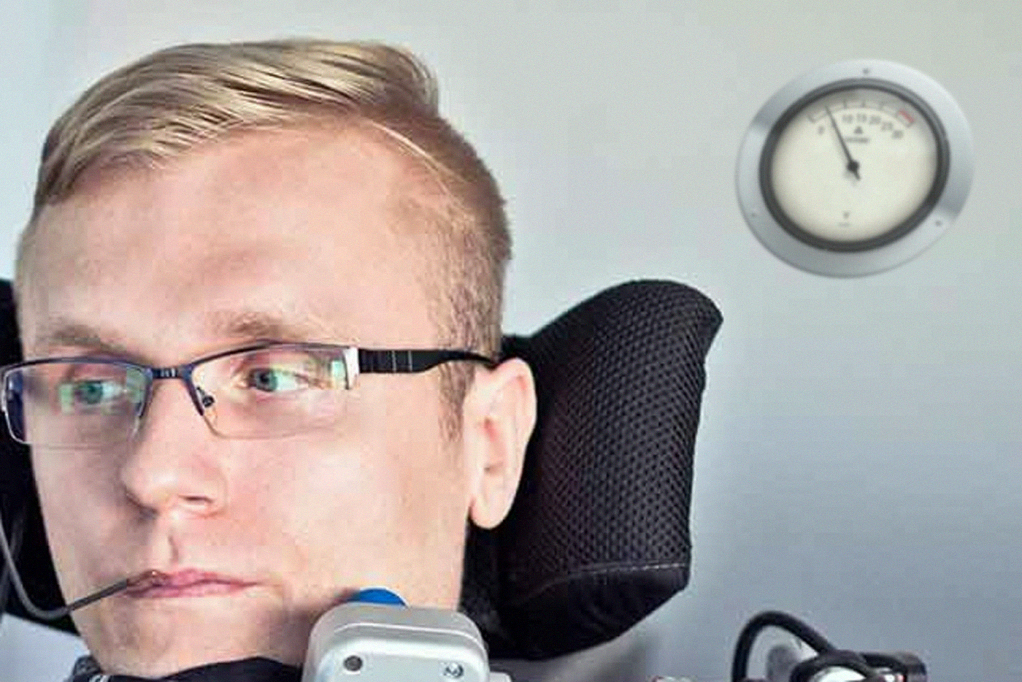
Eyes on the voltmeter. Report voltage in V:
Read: 5 V
